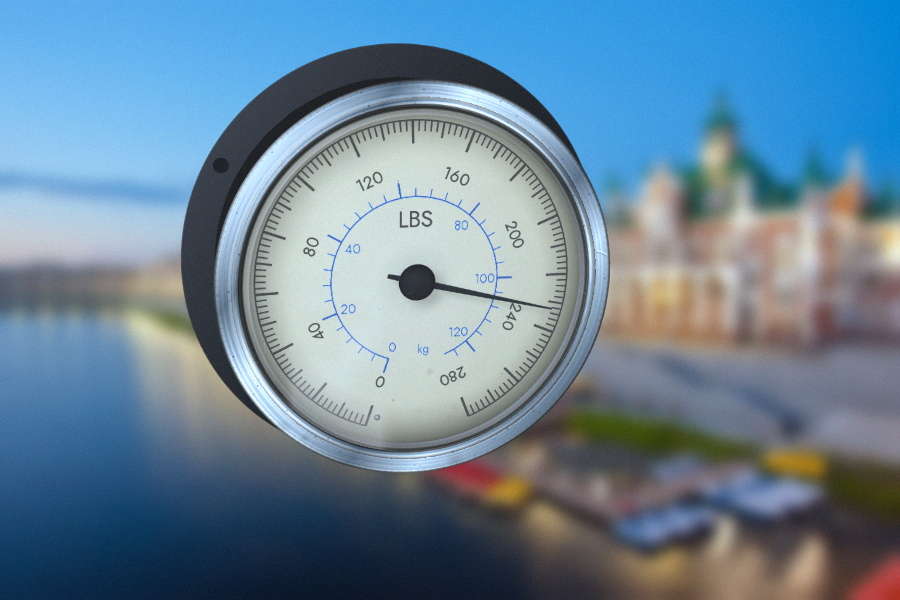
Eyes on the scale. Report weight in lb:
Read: 232 lb
